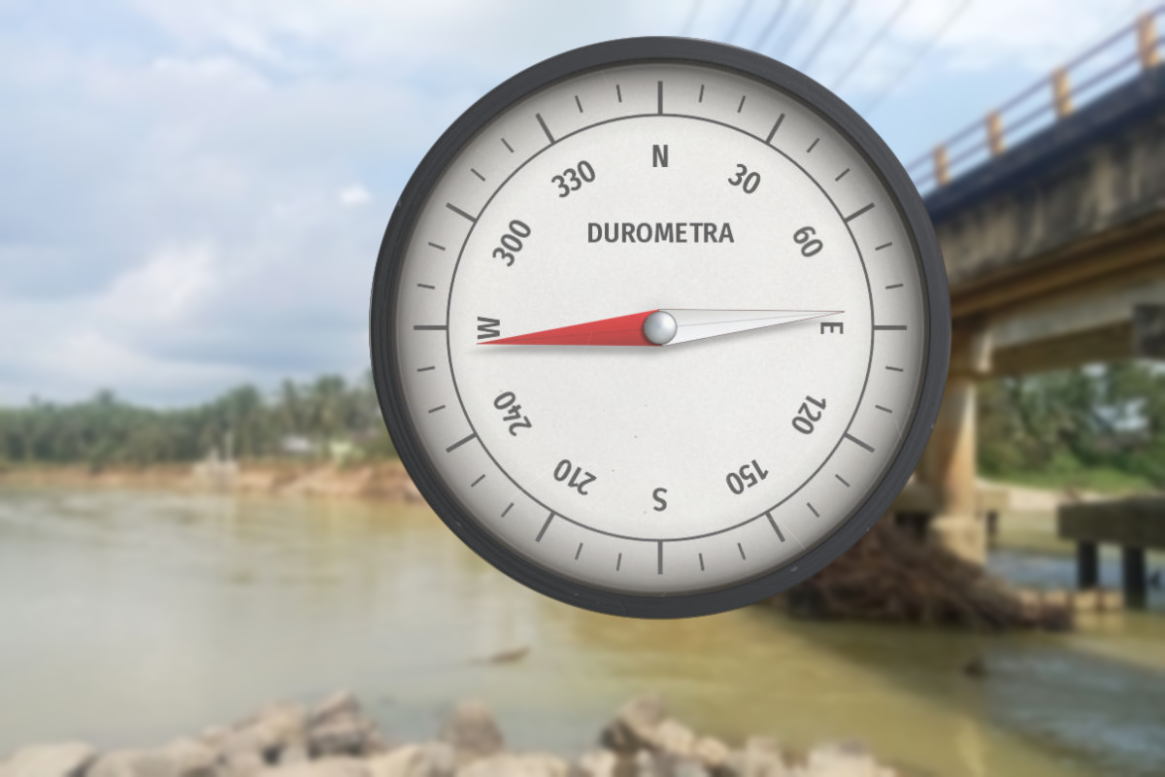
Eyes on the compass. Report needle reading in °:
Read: 265 °
